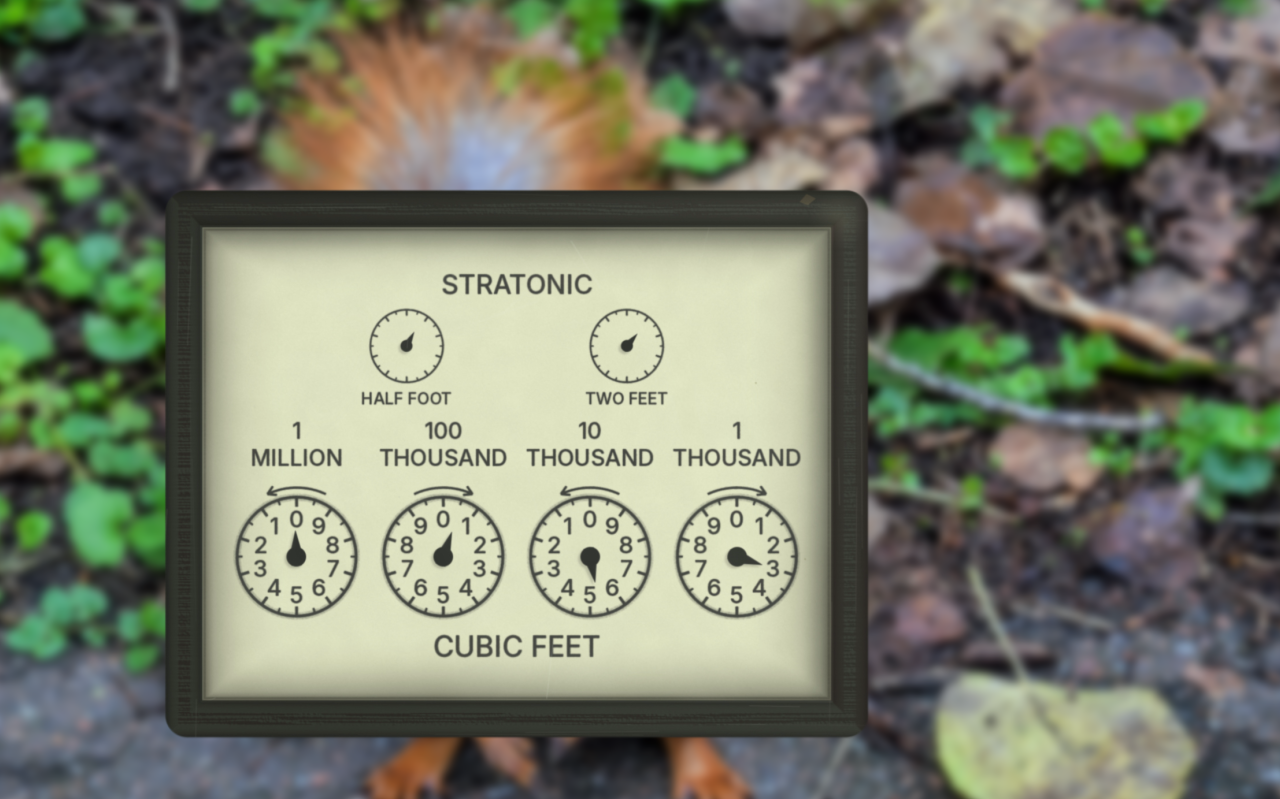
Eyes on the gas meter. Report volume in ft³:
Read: 5300 ft³
